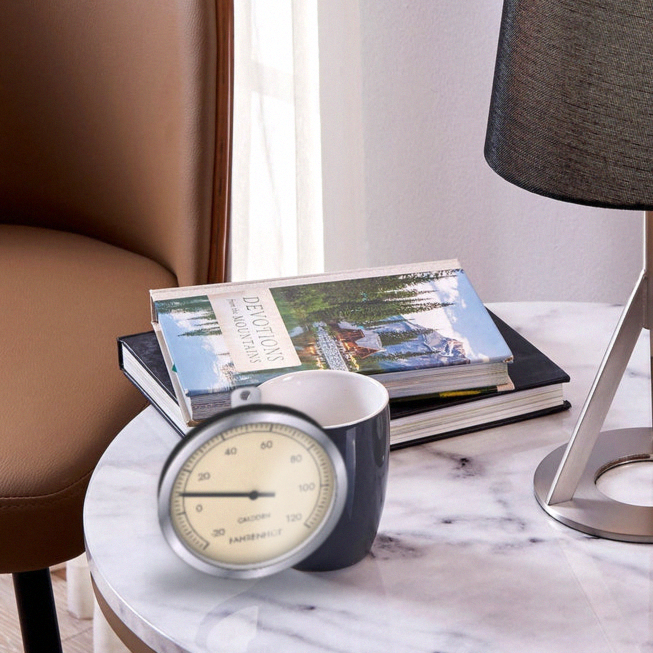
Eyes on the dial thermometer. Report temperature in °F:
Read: 10 °F
